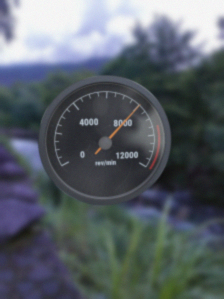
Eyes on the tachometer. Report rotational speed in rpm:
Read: 8000 rpm
